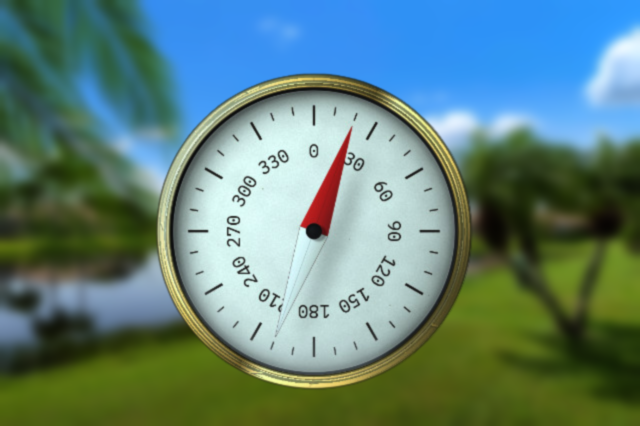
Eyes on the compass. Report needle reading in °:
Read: 20 °
